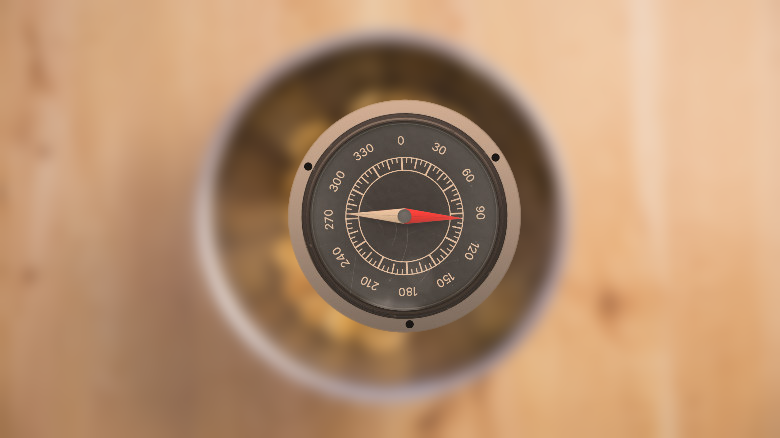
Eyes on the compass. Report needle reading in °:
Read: 95 °
